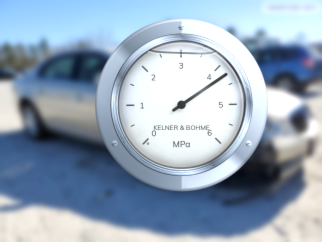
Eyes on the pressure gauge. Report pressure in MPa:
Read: 4.25 MPa
